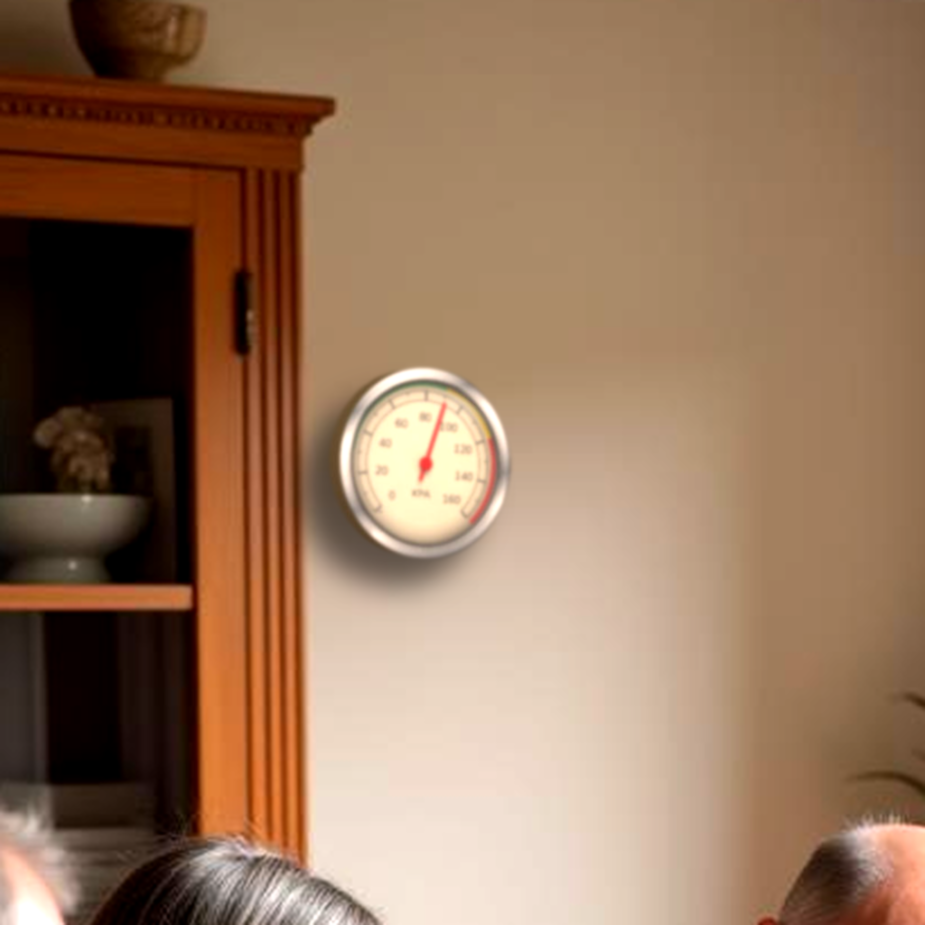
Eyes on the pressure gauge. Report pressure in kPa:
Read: 90 kPa
